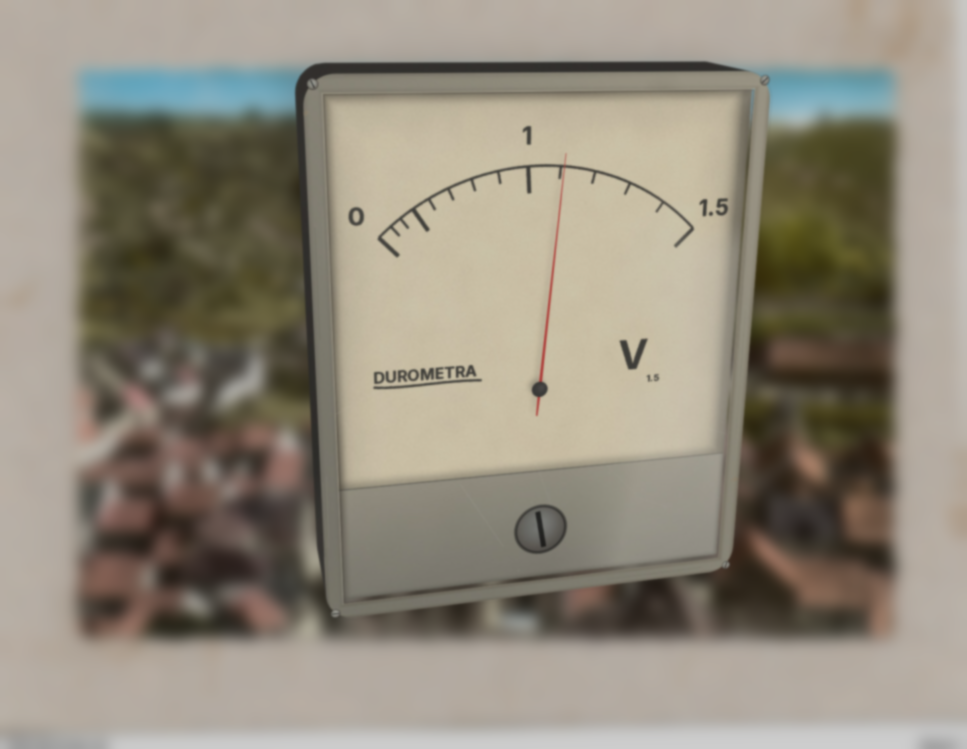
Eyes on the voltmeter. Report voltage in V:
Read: 1.1 V
